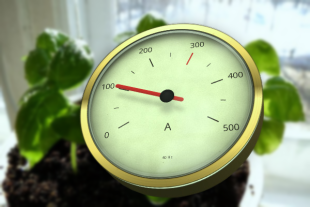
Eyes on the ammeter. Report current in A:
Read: 100 A
